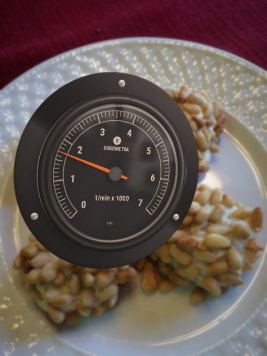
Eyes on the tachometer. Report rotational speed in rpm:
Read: 1700 rpm
